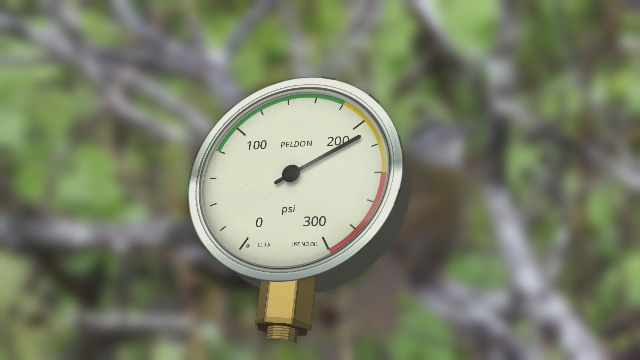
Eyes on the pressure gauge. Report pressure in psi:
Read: 210 psi
